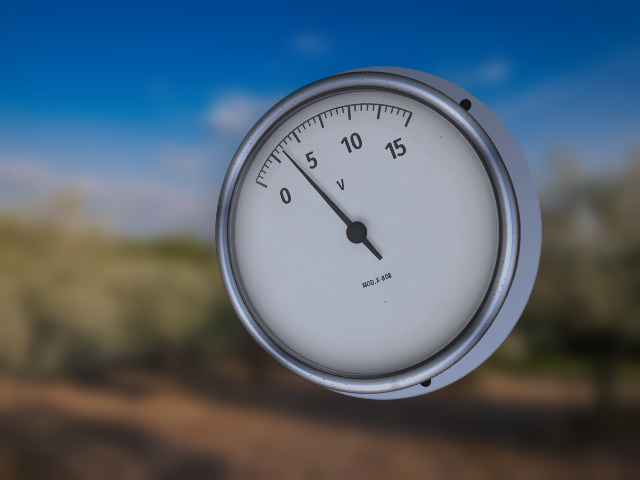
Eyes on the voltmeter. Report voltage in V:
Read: 3.5 V
